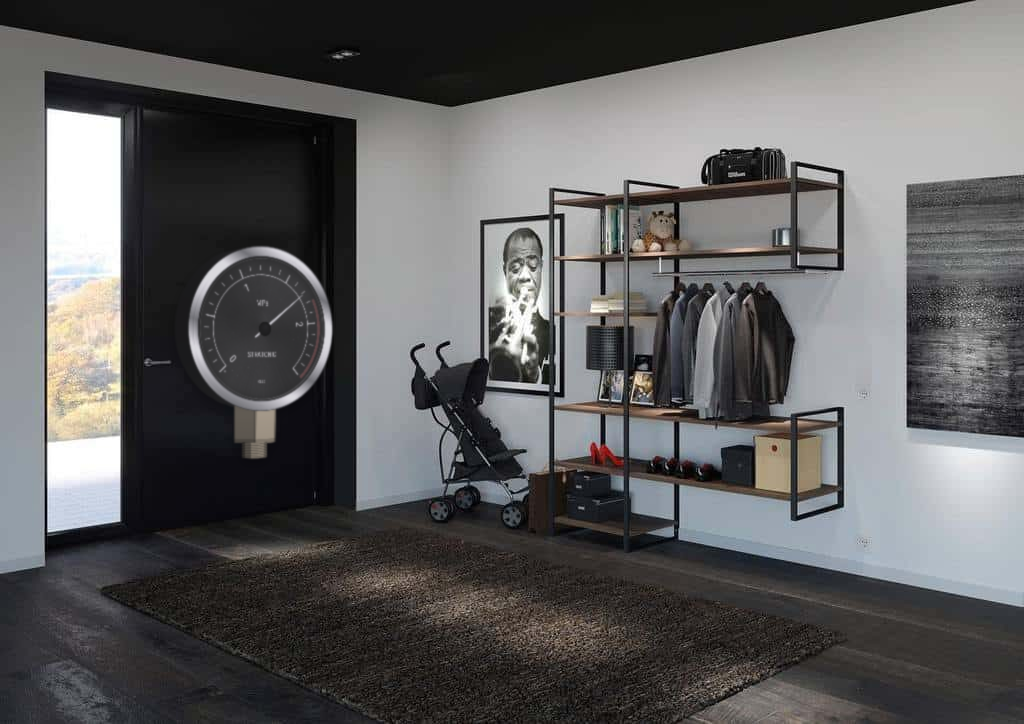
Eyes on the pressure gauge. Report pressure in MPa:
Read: 1.7 MPa
